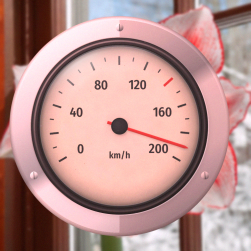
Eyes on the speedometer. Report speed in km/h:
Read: 190 km/h
